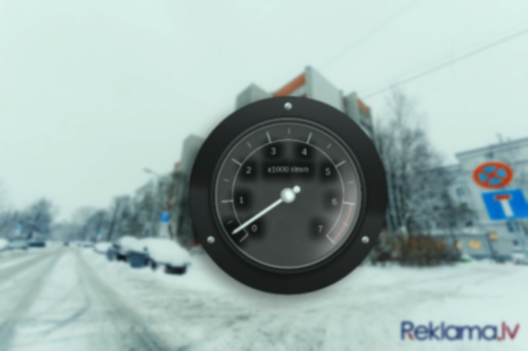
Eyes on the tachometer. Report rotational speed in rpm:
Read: 250 rpm
